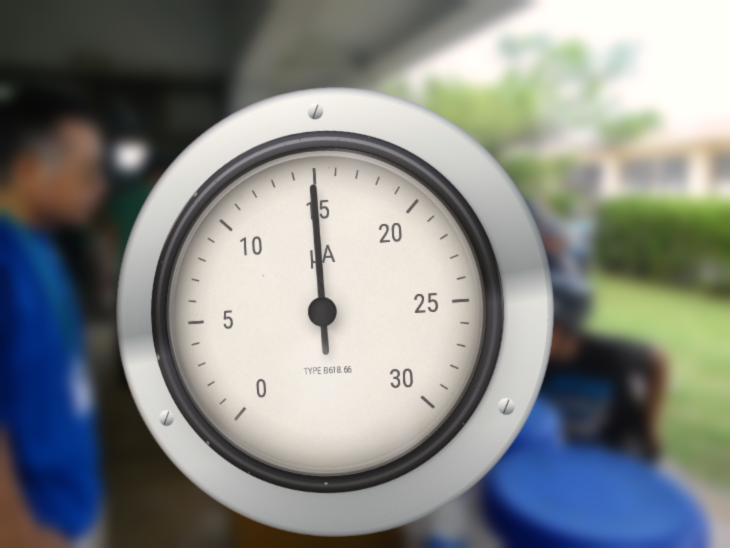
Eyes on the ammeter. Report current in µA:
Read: 15 µA
